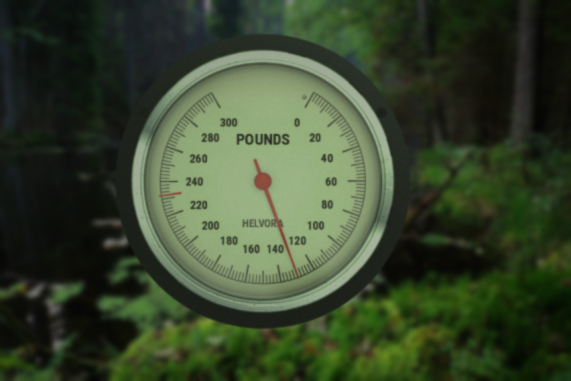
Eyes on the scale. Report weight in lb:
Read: 130 lb
